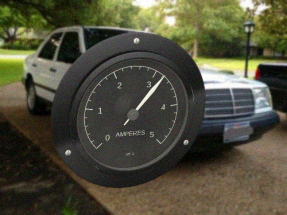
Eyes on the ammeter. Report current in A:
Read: 3.2 A
